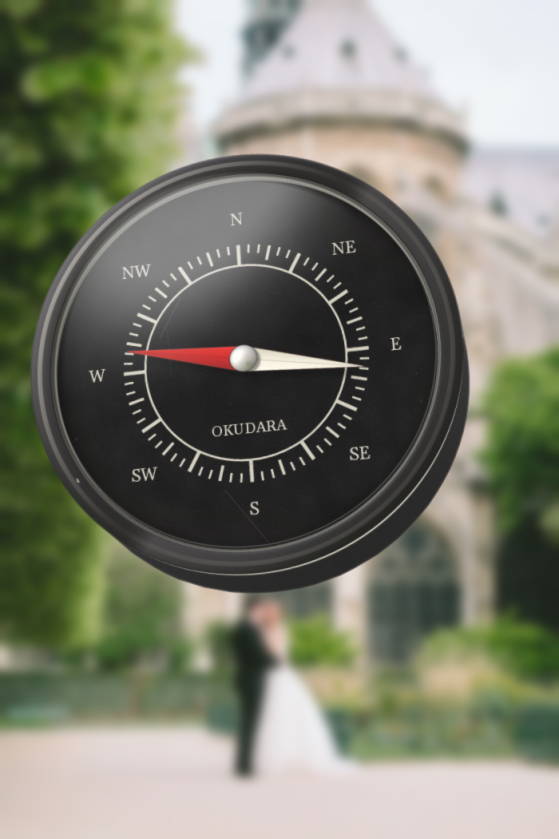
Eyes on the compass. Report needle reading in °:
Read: 280 °
